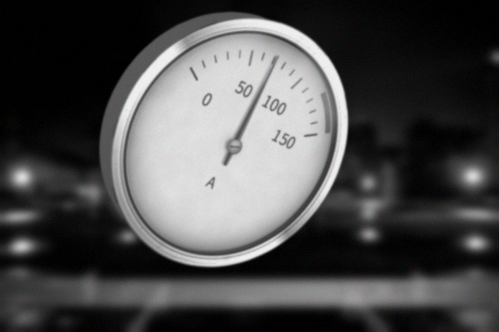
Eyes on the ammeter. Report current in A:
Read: 70 A
